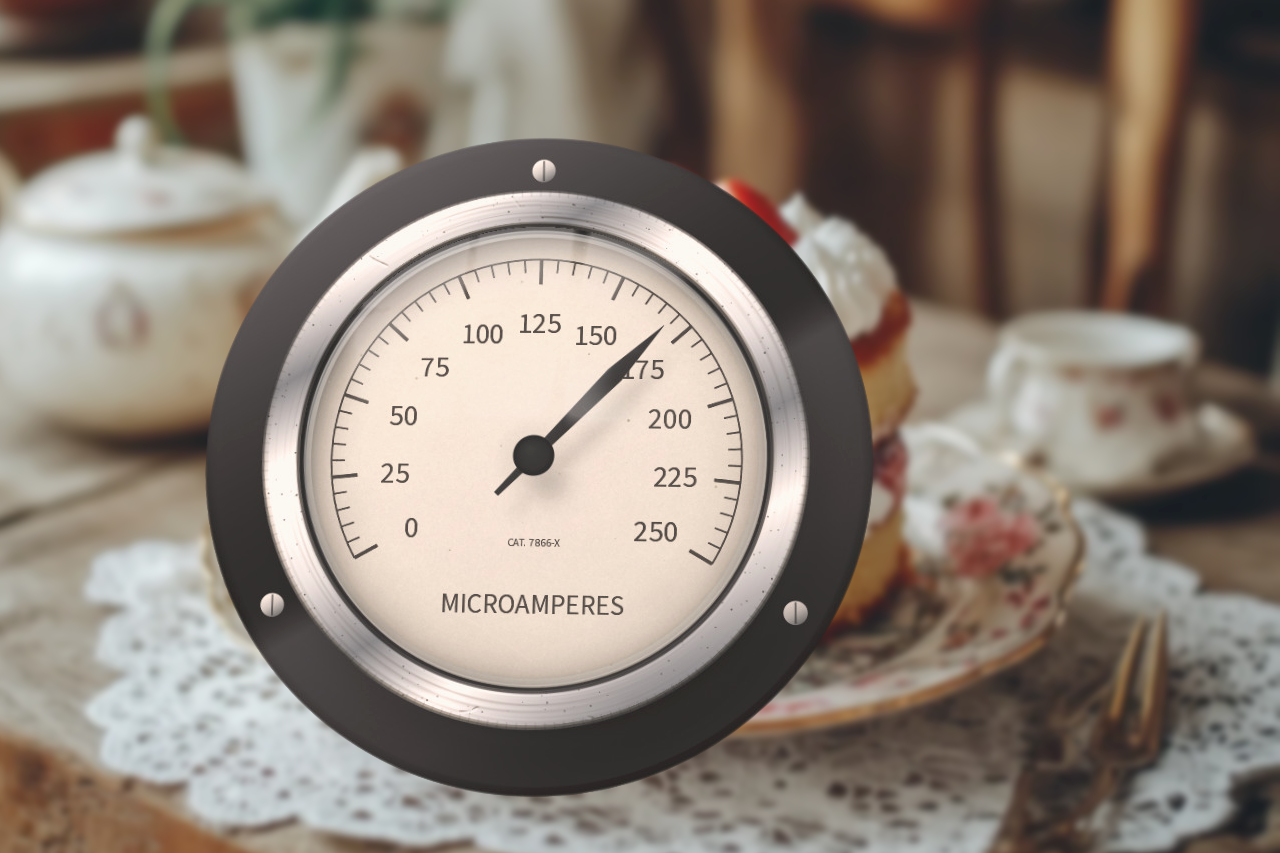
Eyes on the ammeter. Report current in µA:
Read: 170 µA
